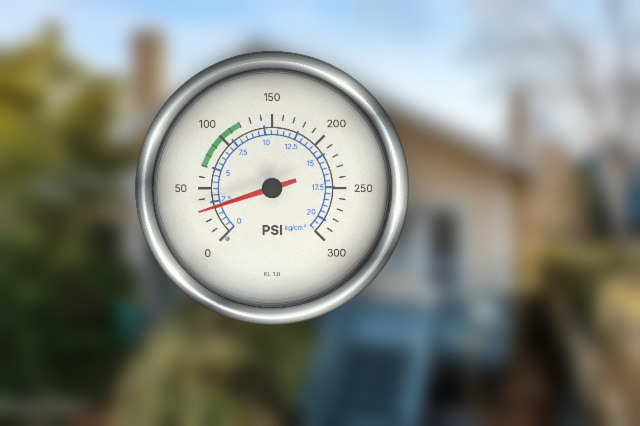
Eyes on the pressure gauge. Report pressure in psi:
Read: 30 psi
